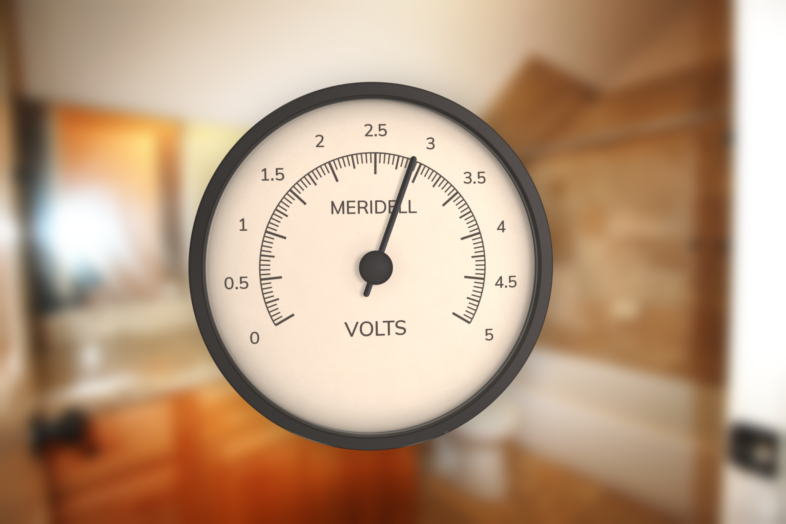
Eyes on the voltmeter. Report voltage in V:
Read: 2.9 V
